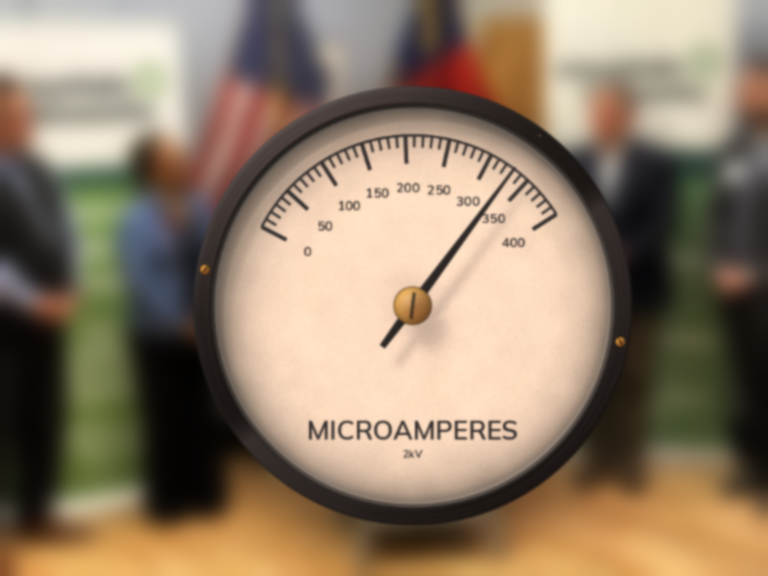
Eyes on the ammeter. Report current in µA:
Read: 330 µA
